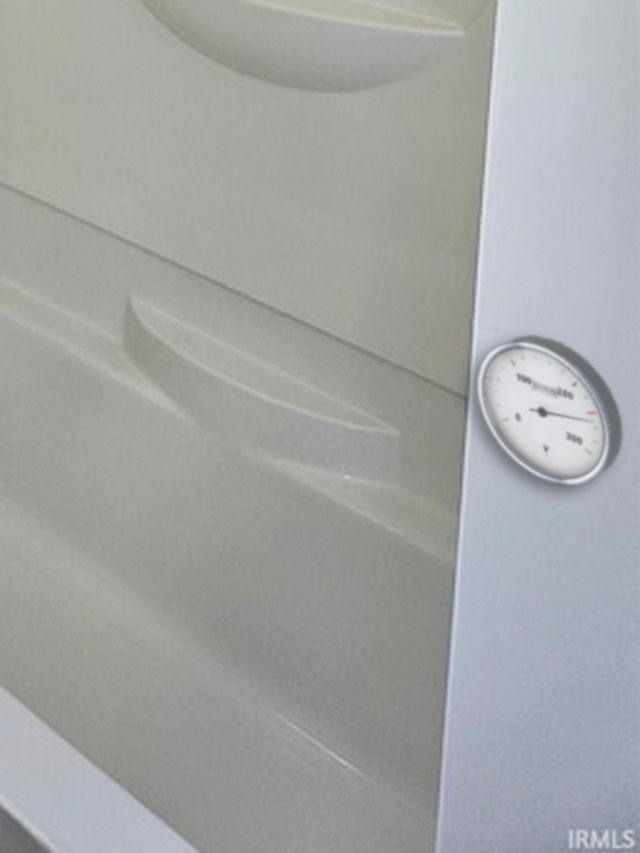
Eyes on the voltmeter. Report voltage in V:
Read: 250 V
